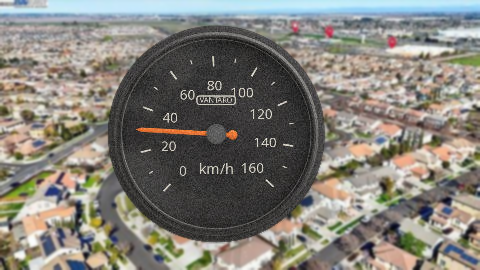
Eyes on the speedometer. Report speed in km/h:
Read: 30 km/h
